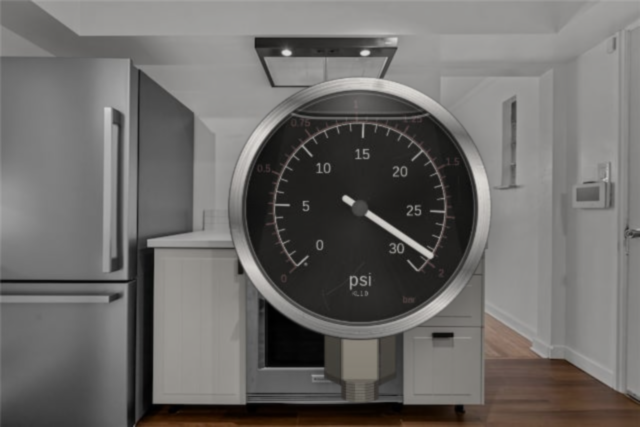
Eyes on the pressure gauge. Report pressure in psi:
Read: 28.5 psi
